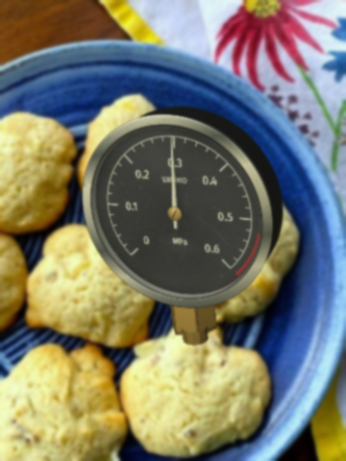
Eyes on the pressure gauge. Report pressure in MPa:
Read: 0.3 MPa
